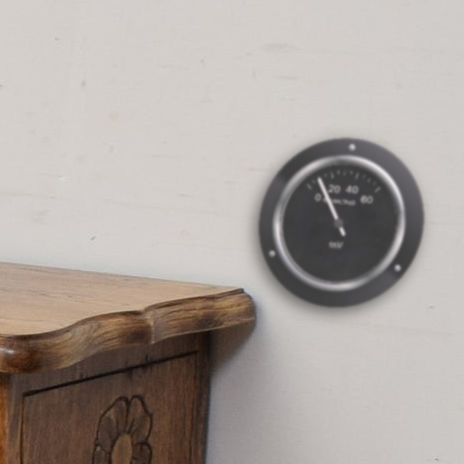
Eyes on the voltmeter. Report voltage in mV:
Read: 10 mV
